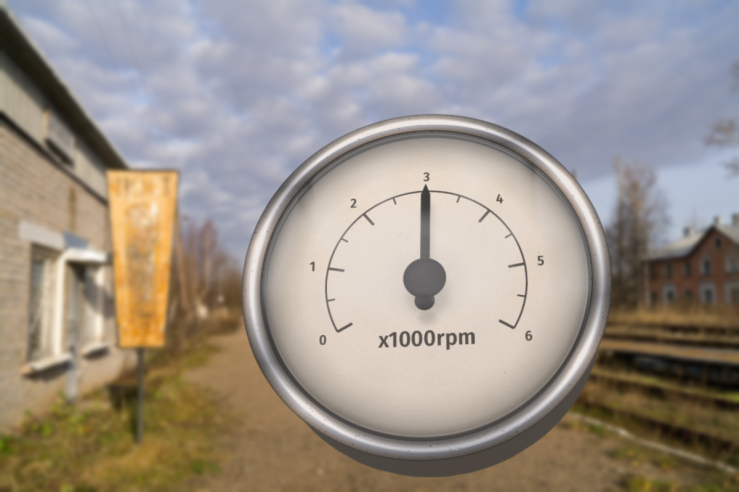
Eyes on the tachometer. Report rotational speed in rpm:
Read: 3000 rpm
